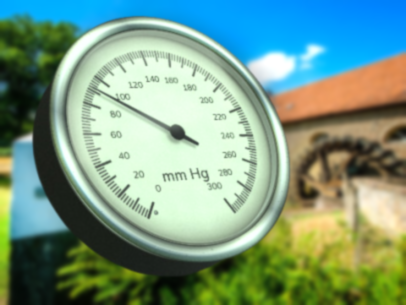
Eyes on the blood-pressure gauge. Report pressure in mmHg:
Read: 90 mmHg
